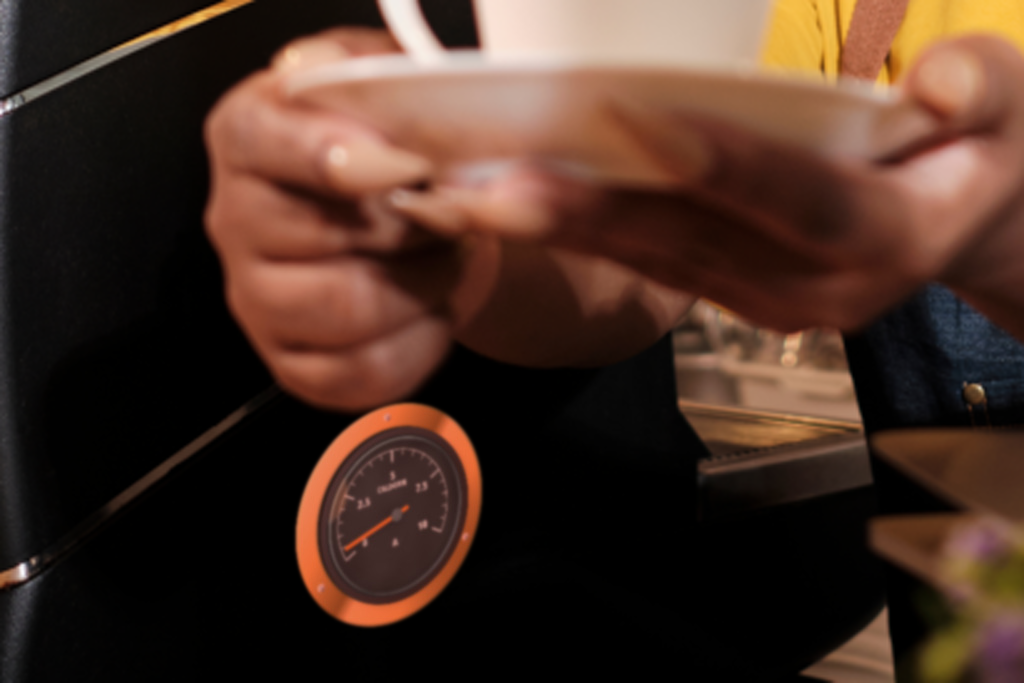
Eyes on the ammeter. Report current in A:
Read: 0.5 A
